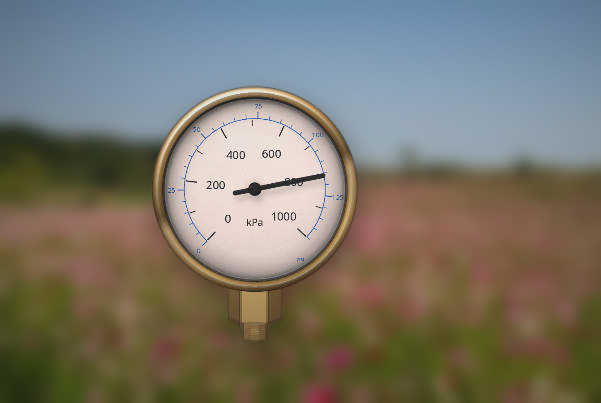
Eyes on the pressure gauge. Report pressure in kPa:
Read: 800 kPa
